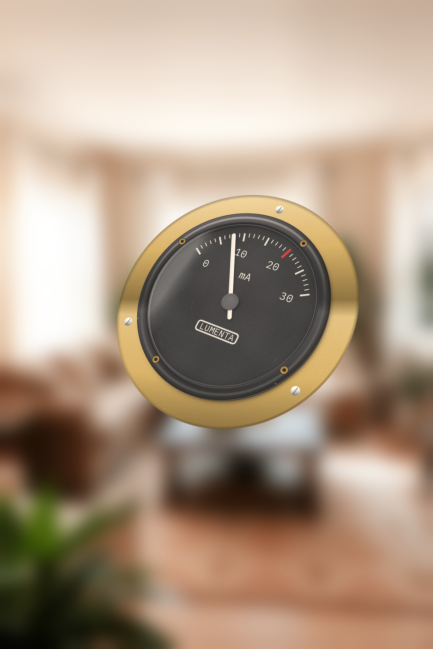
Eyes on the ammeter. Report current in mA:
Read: 8 mA
